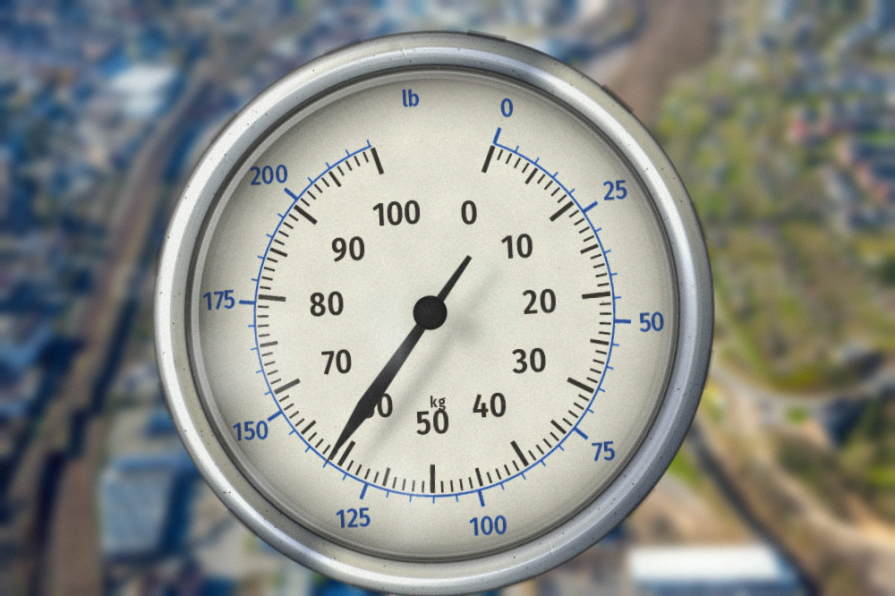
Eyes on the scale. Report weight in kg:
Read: 61 kg
